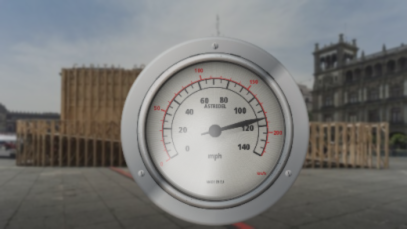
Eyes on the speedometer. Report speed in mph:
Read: 115 mph
